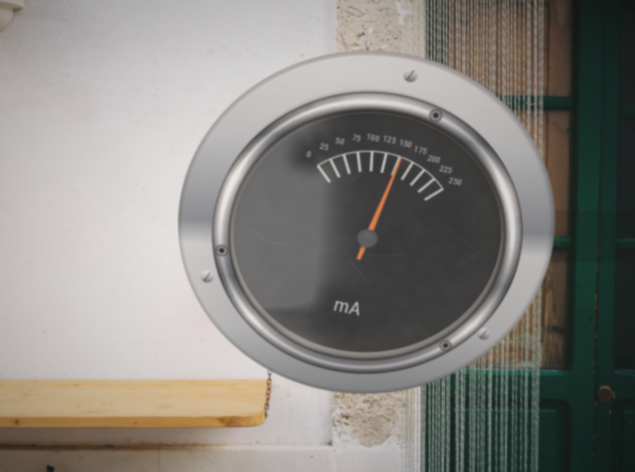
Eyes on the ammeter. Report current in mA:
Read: 150 mA
